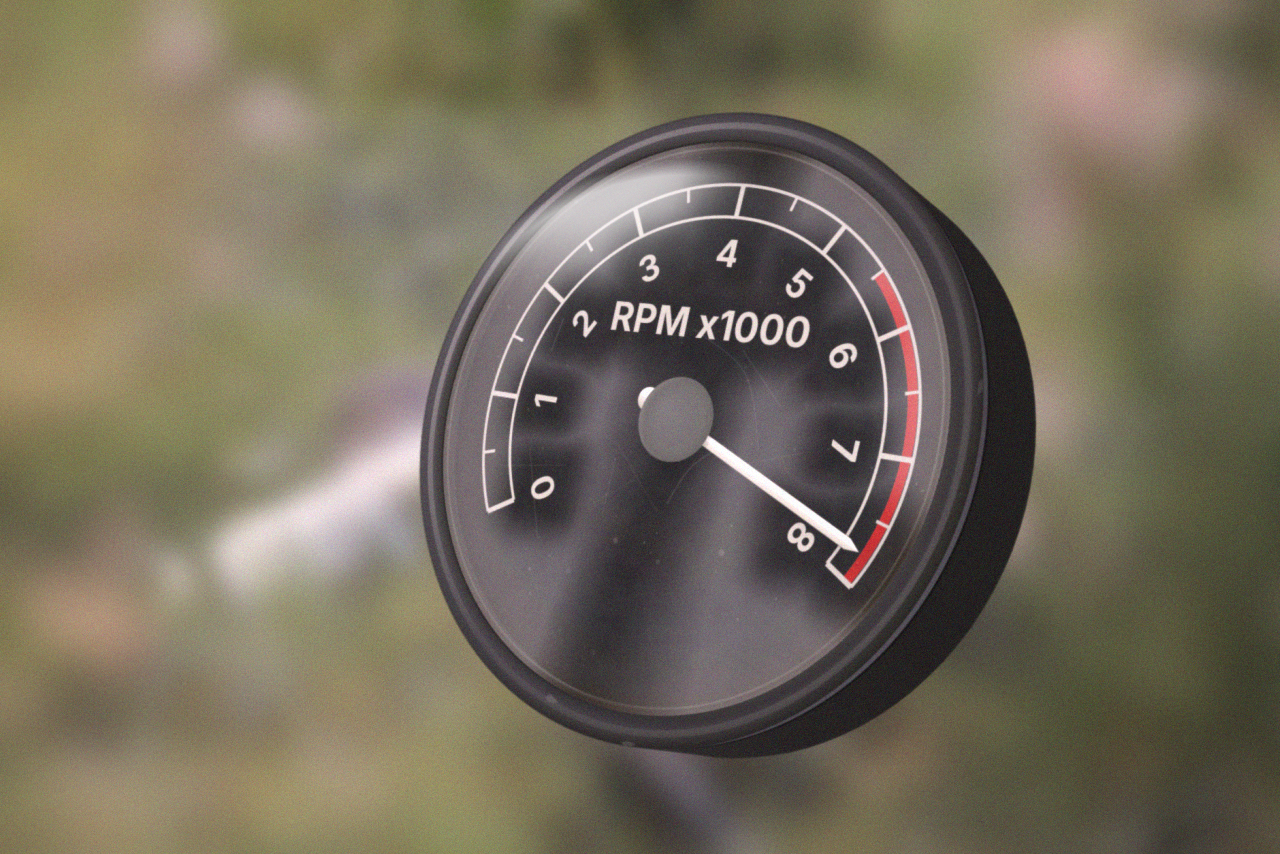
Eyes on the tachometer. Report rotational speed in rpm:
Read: 7750 rpm
